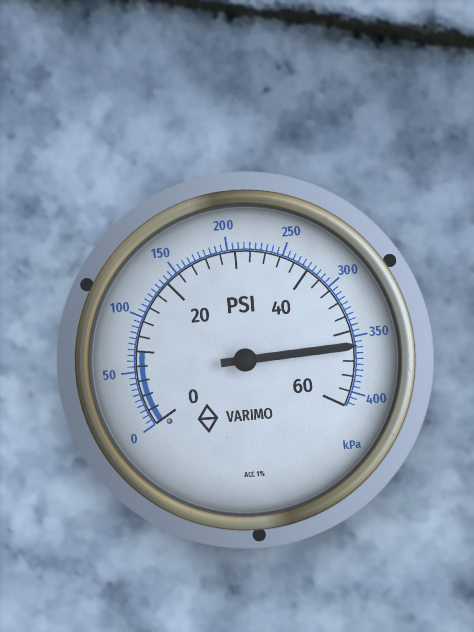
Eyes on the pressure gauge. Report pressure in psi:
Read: 52 psi
